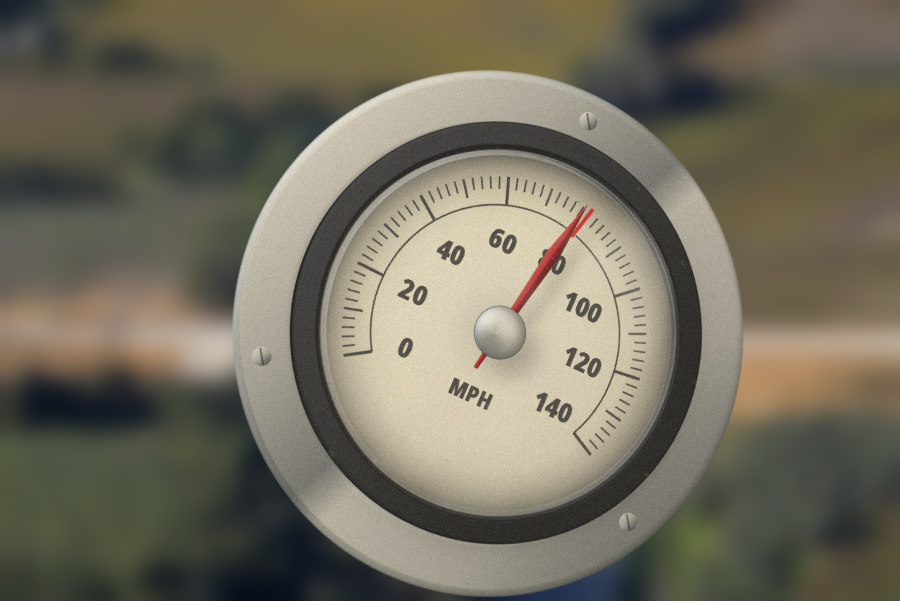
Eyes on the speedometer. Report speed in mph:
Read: 78 mph
